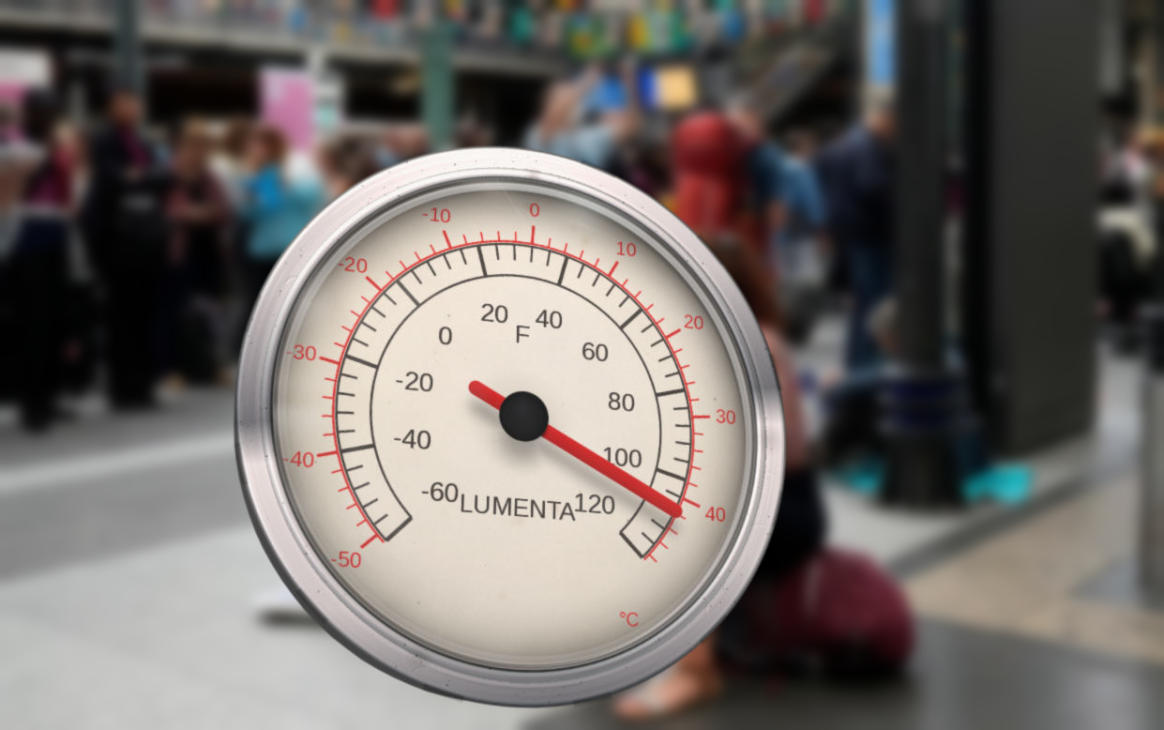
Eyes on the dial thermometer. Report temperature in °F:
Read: 108 °F
